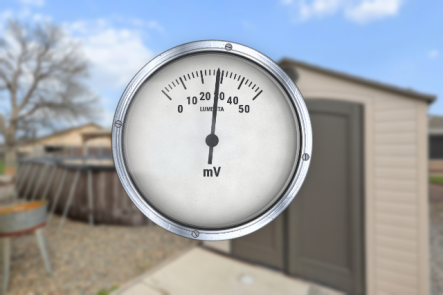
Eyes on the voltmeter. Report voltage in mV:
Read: 28 mV
